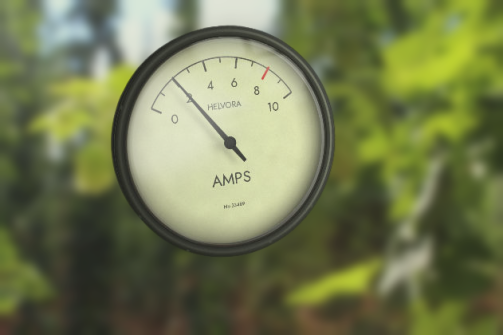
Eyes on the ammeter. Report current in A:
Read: 2 A
